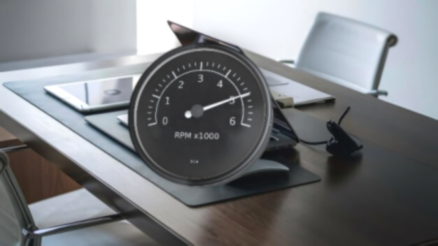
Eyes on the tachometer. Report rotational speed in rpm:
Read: 5000 rpm
